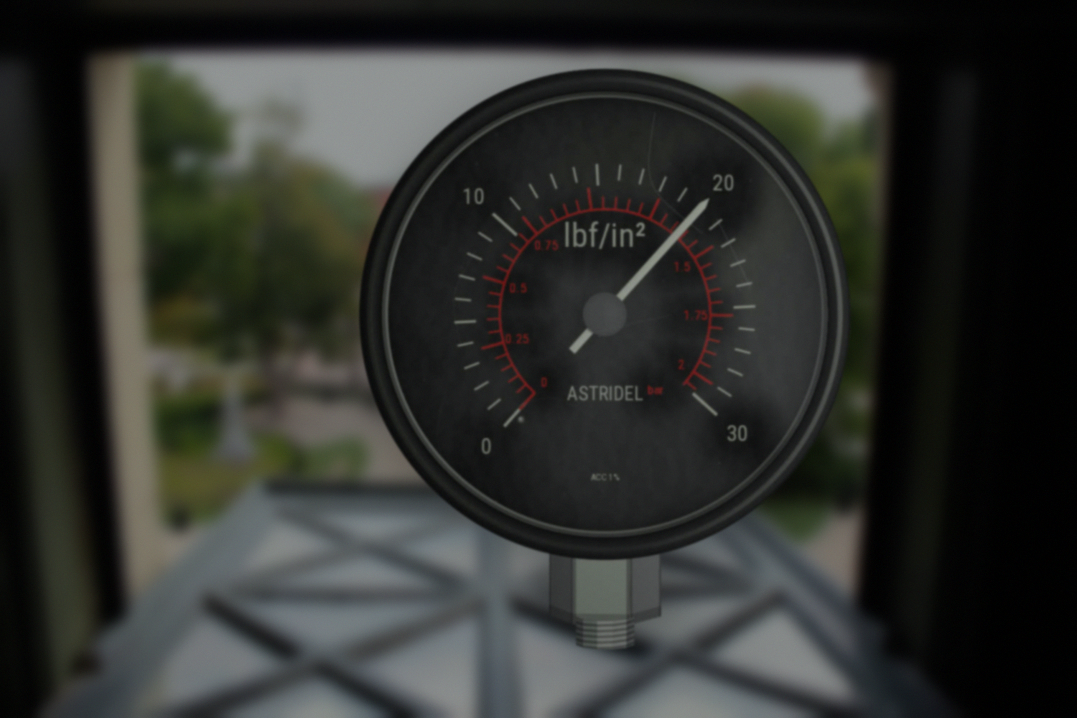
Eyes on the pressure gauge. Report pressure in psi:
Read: 20 psi
